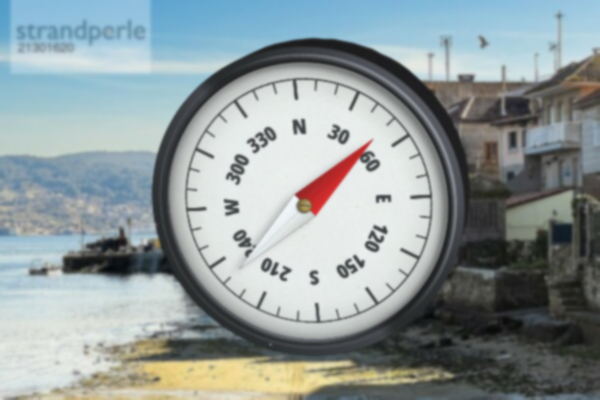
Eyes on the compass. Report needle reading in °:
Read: 50 °
